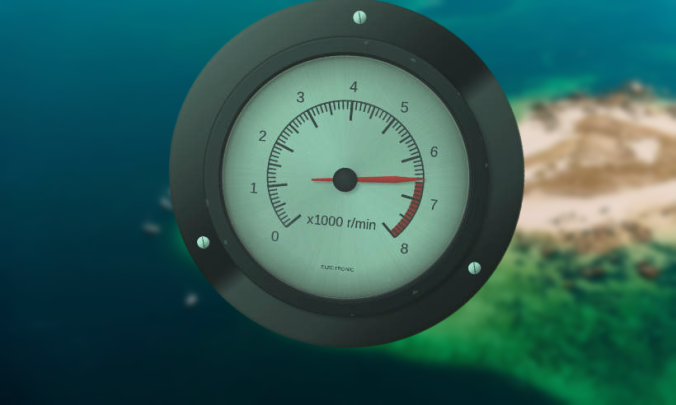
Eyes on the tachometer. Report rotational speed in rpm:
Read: 6500 rpm
